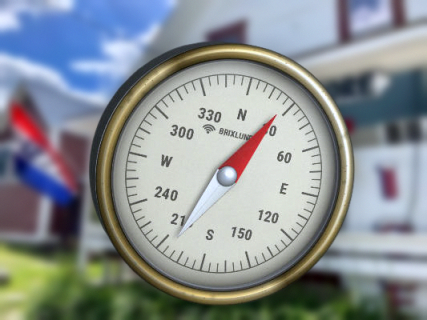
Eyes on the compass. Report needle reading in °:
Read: 25 °
